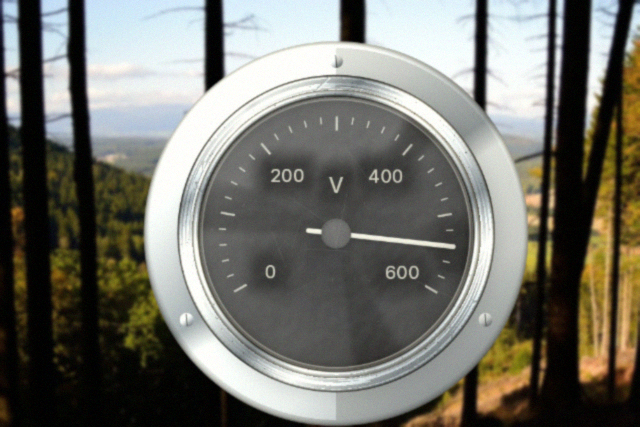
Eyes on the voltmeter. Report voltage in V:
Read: 540 V
